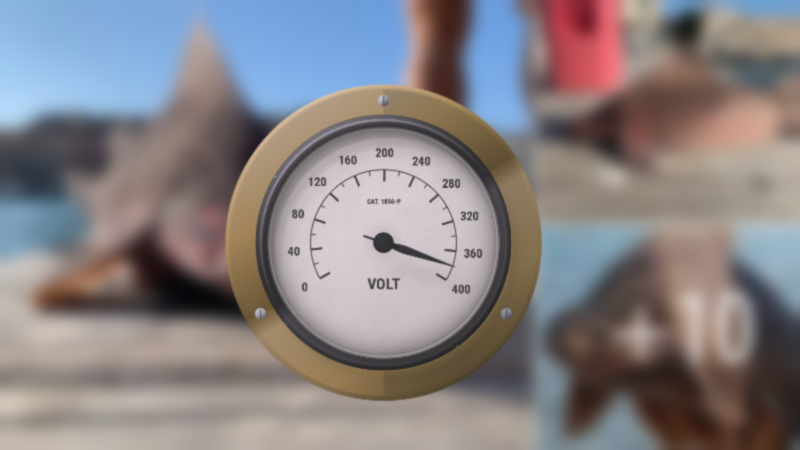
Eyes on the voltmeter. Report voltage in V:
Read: 380 V
